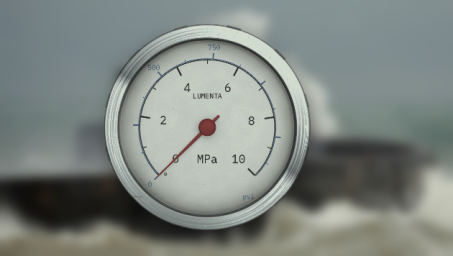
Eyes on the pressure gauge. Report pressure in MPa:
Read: 0 MPa
